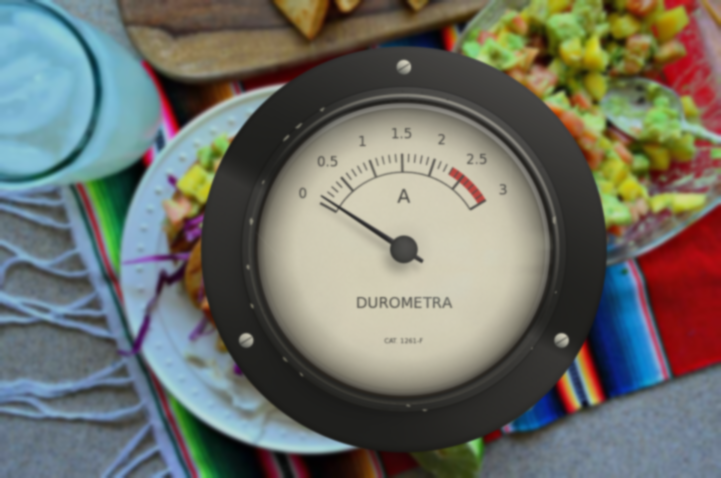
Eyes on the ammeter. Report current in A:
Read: 0.1 A
